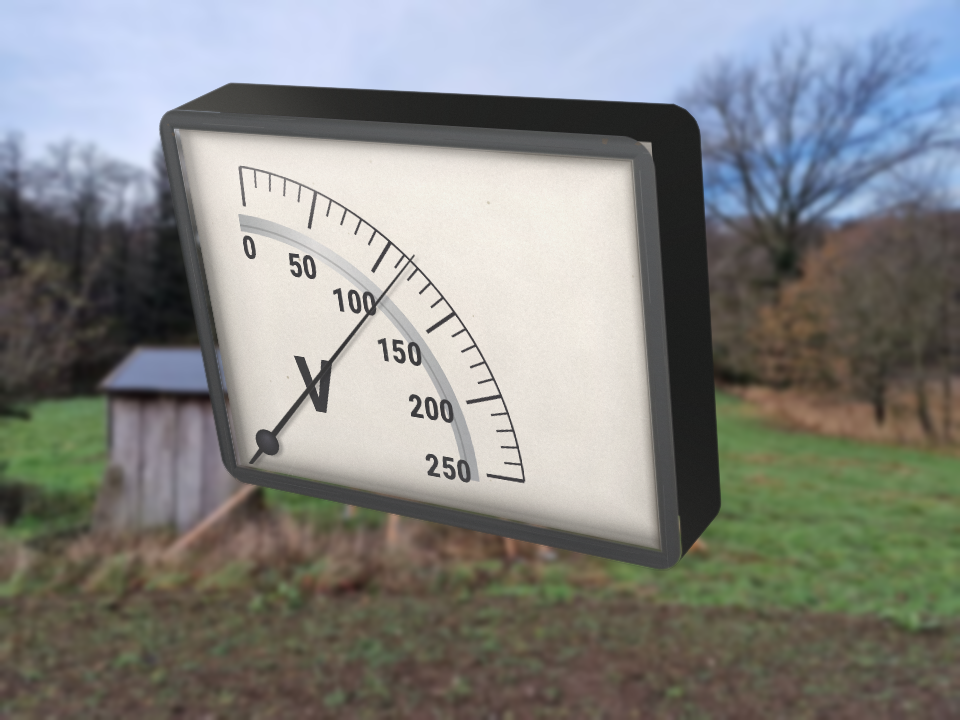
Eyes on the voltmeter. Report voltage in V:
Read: 115 V
